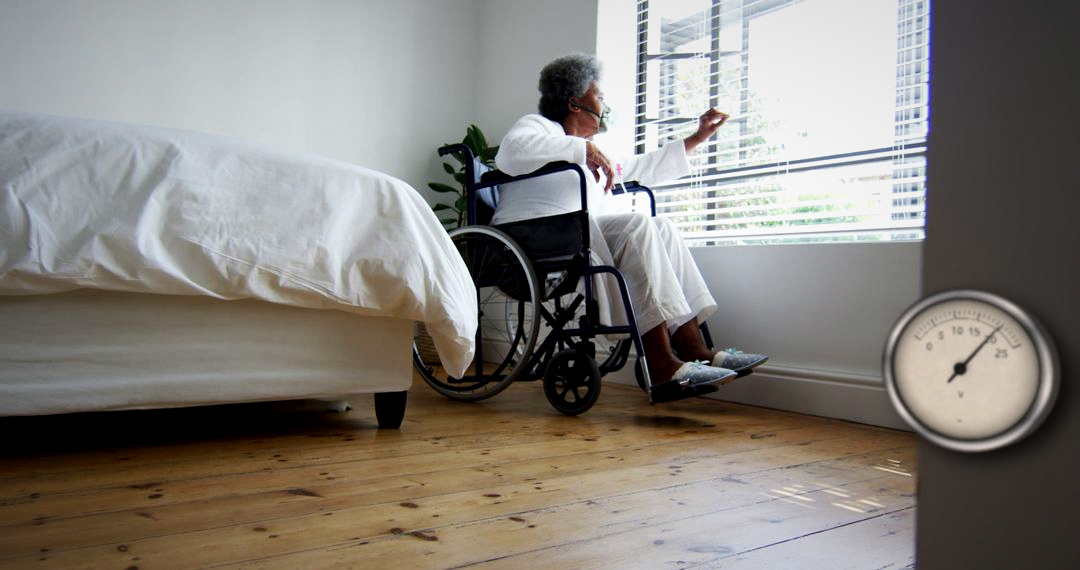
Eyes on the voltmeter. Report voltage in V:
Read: 20 V
